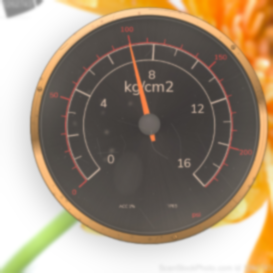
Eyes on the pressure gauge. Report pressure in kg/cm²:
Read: 7 kg/cm²
